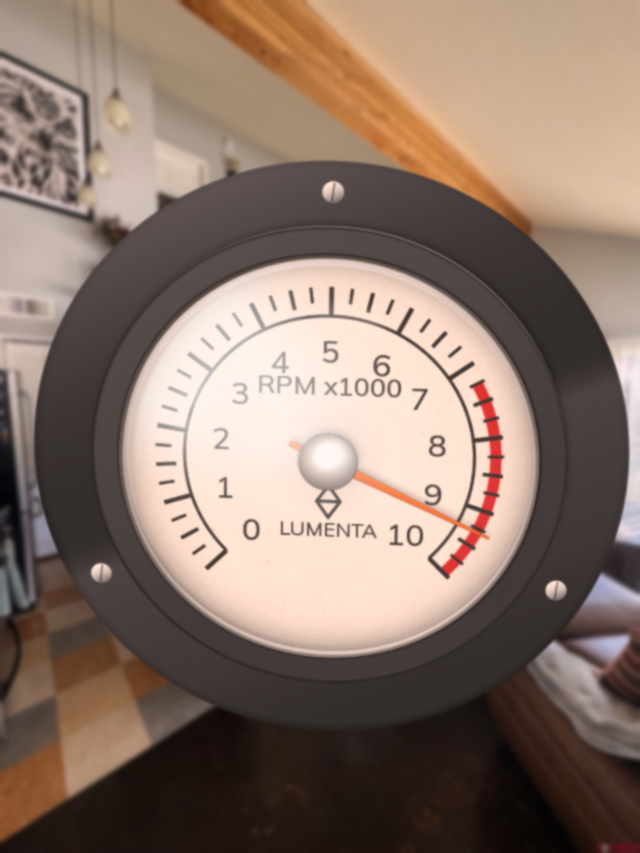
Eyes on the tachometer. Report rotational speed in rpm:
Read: 9250 rpm
